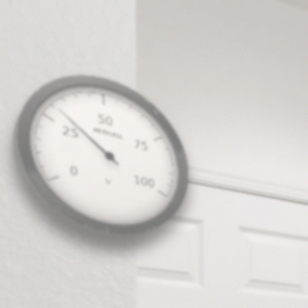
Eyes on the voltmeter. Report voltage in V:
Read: 30 V
